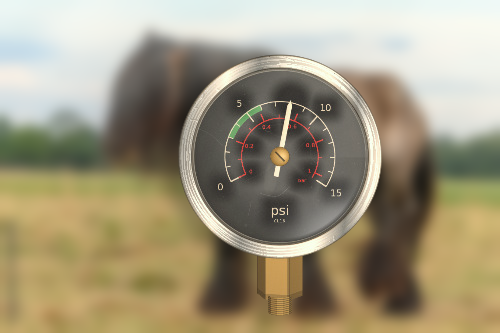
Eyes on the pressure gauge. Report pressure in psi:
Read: 8 psi
